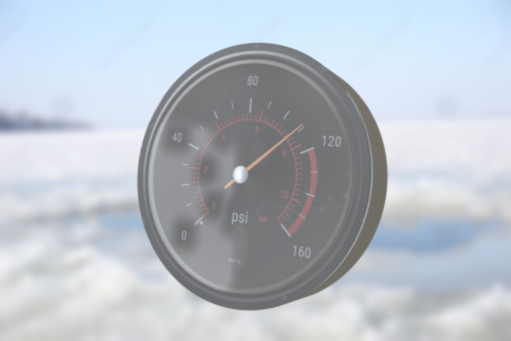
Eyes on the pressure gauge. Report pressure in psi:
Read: 110 psi
